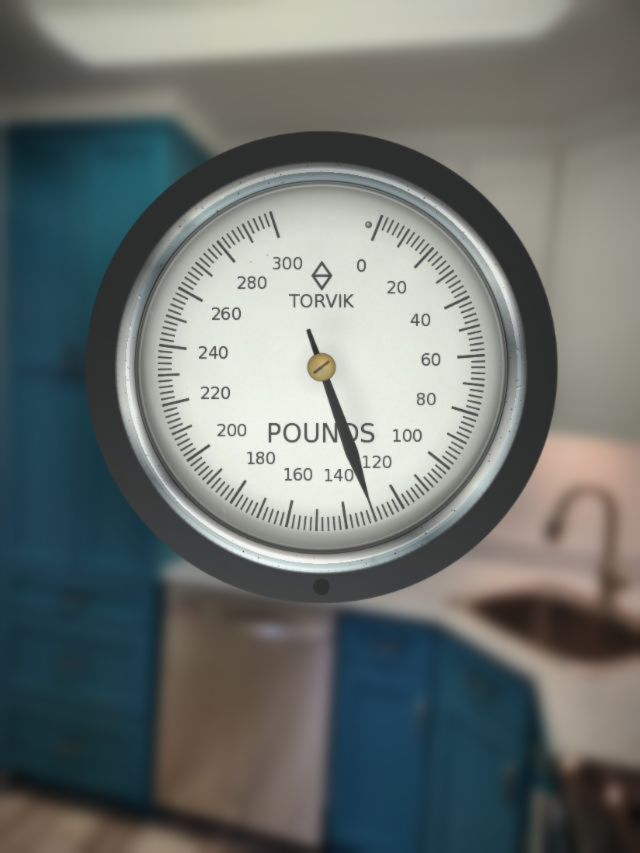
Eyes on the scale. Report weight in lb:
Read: 130 lb
